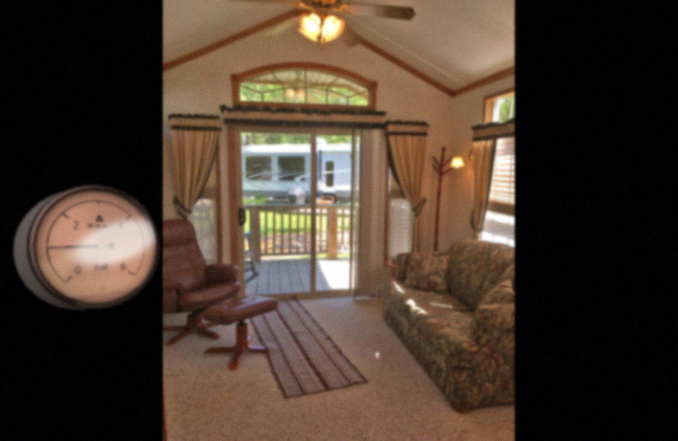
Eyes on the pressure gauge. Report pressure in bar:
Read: 1 bar
